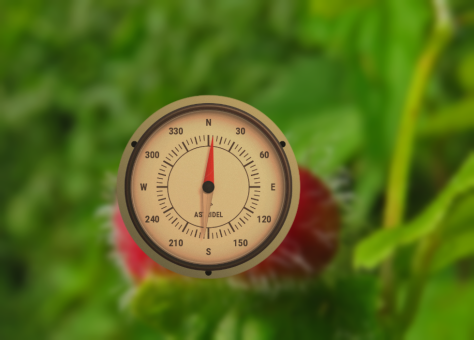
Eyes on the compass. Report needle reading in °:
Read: 5 °
